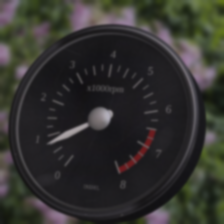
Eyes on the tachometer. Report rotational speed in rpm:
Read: 750 rpm
